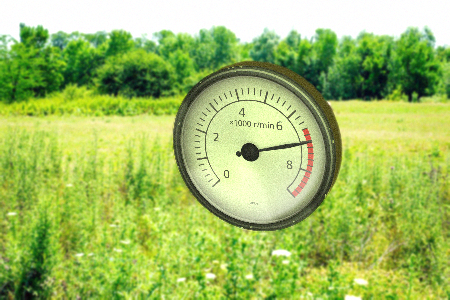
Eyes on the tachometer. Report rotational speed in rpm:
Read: 7000 rpm
